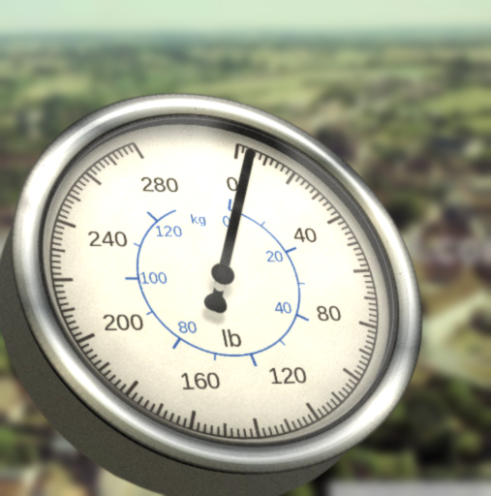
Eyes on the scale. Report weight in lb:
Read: 4 lb
